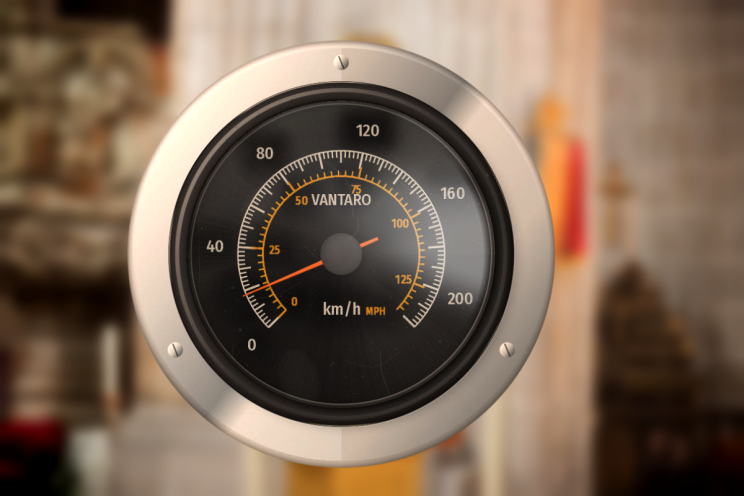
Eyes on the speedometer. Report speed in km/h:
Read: 18 km/h
